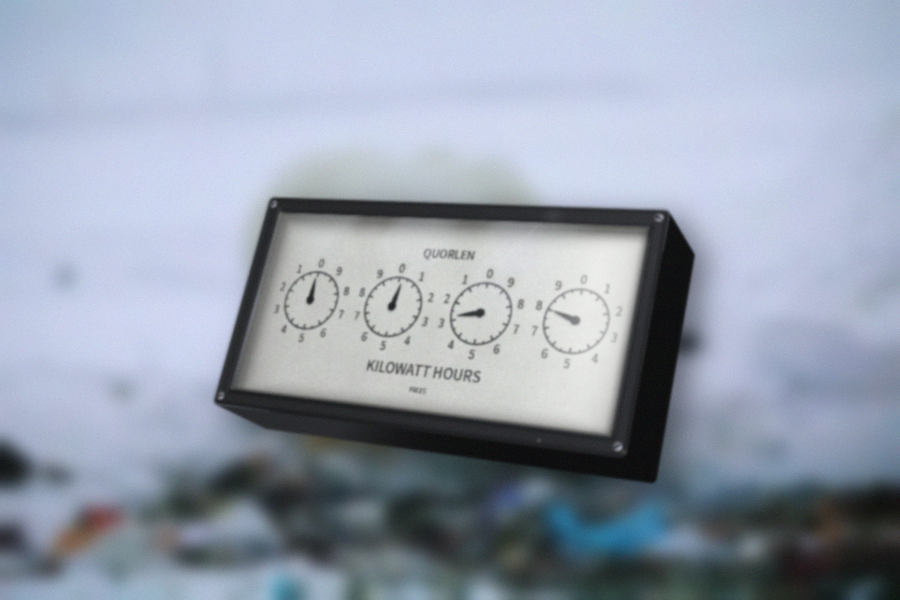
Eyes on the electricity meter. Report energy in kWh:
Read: 28 kWh
